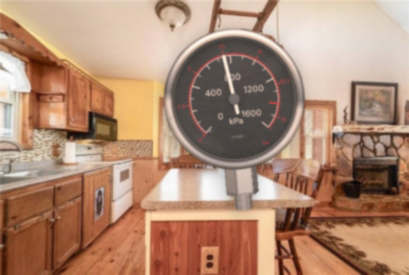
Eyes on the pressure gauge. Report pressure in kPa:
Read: 750 kPa
